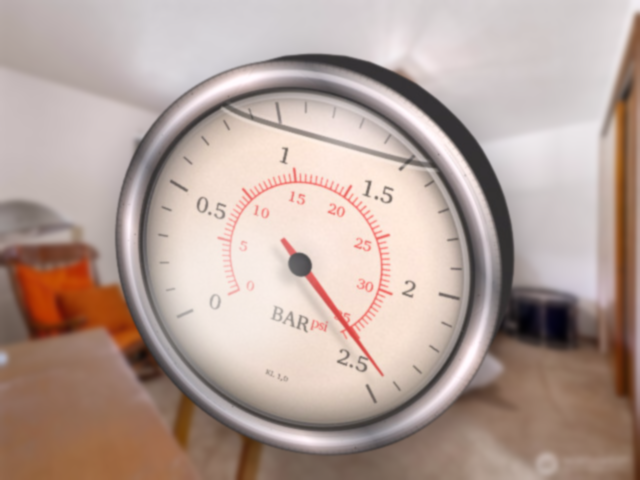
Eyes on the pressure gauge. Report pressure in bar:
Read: 2.4 bar
